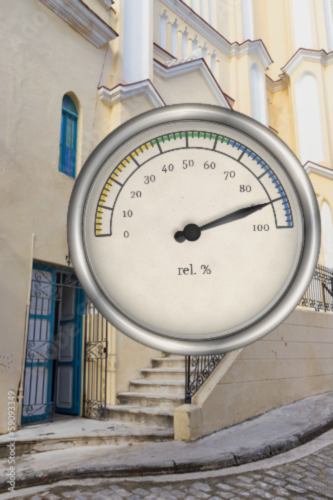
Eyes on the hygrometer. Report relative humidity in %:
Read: 90 %
